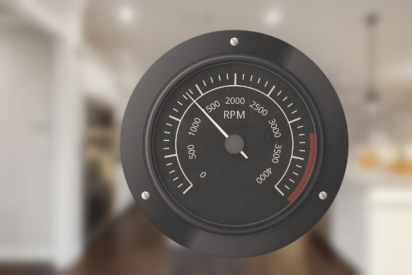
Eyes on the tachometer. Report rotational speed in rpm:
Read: 1350 rpm
